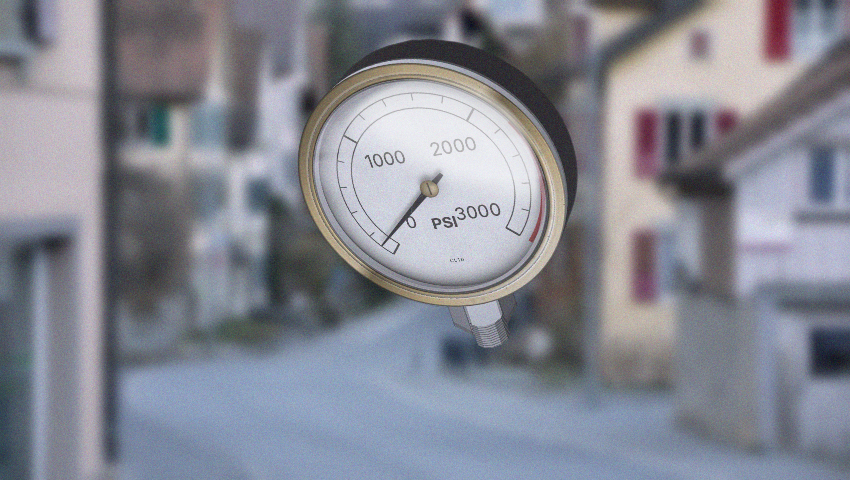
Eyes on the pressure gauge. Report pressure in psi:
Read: 100 psi
